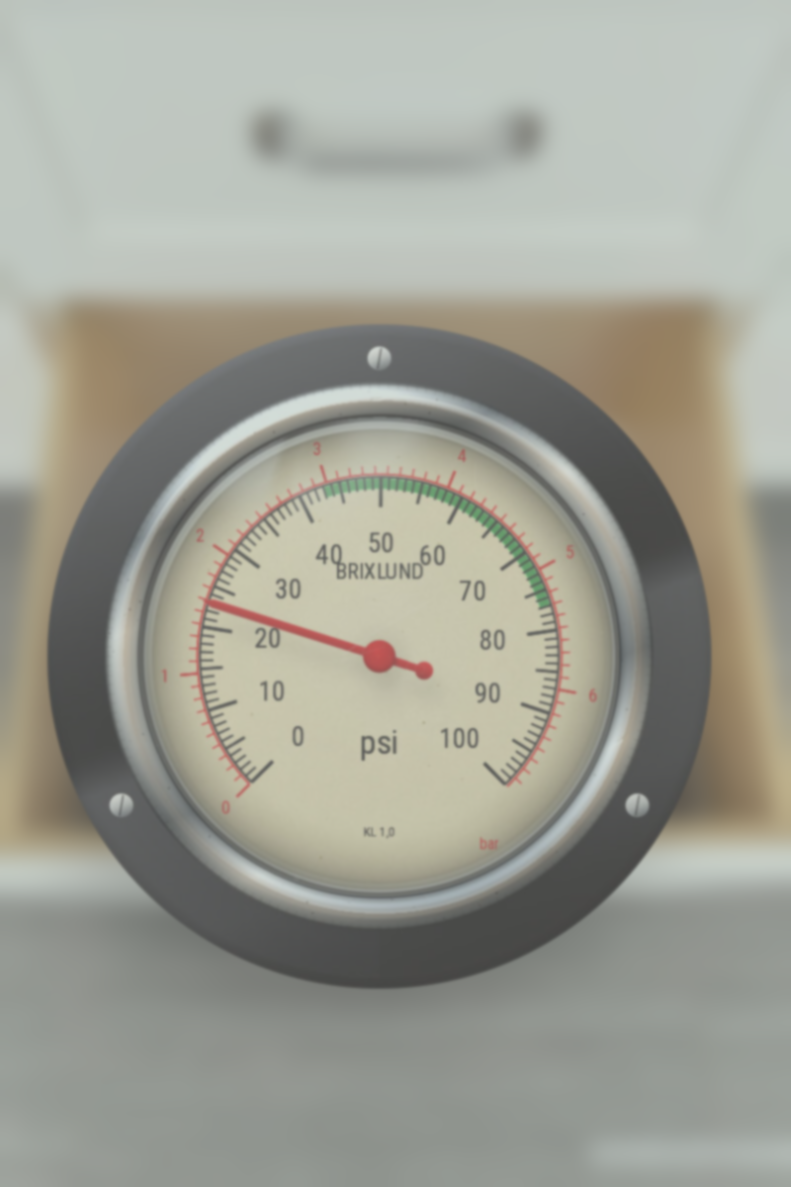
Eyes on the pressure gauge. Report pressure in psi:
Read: 23 psi
